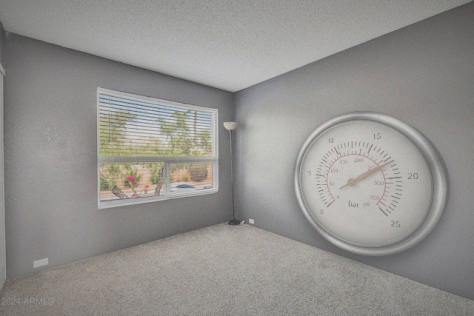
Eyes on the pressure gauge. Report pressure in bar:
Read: 18 bar
